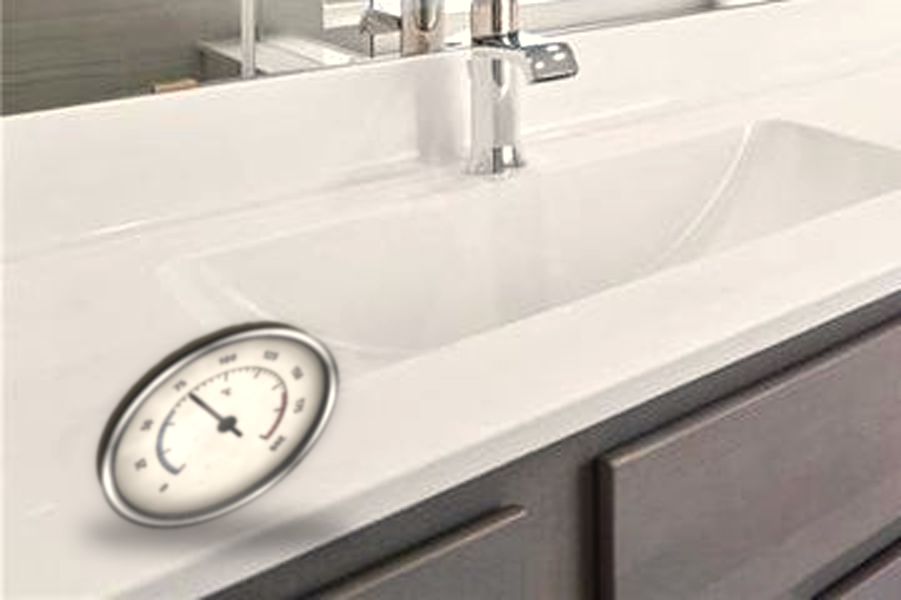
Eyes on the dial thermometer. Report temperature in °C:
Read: 75 °C
